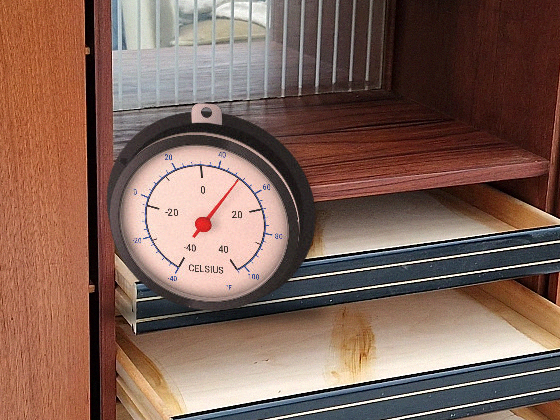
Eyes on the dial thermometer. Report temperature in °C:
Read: 10 °C
